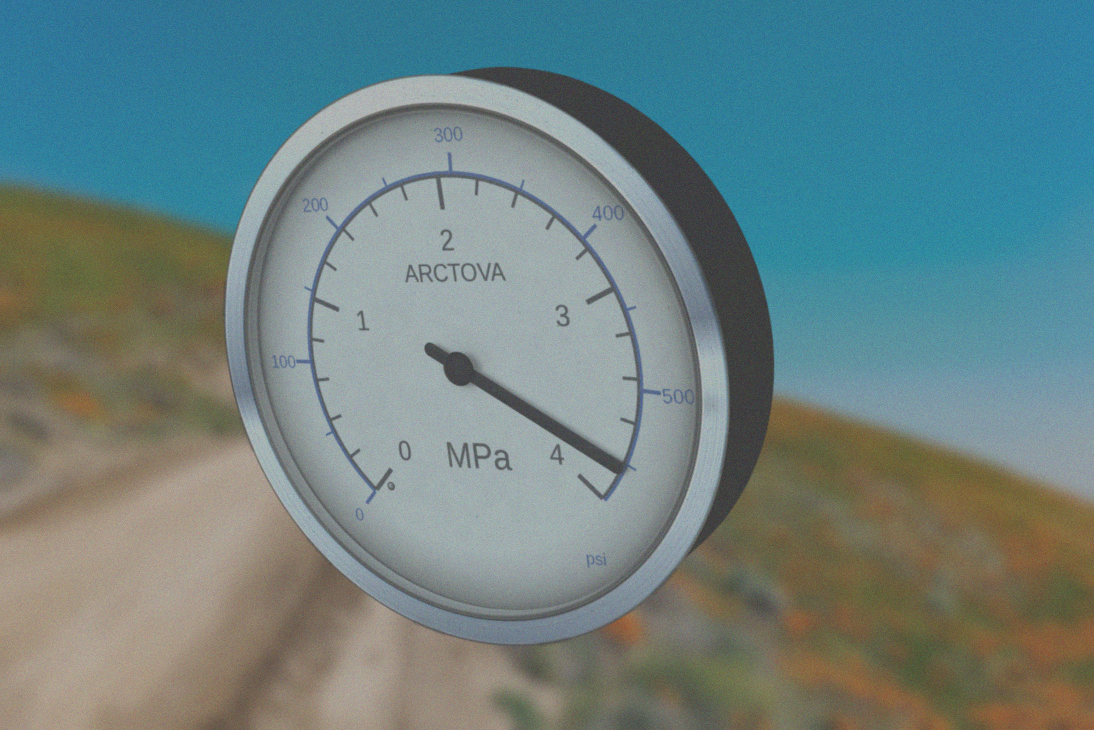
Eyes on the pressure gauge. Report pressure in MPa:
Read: 3.8 MPa
